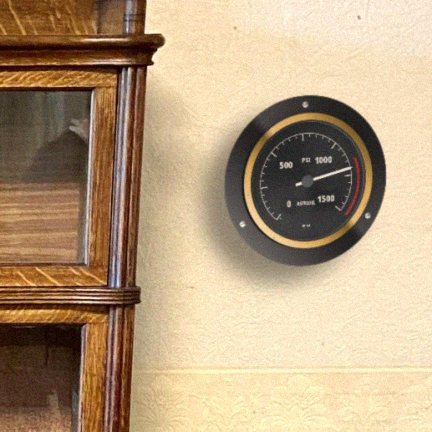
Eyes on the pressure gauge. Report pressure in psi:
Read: 1200 psi
